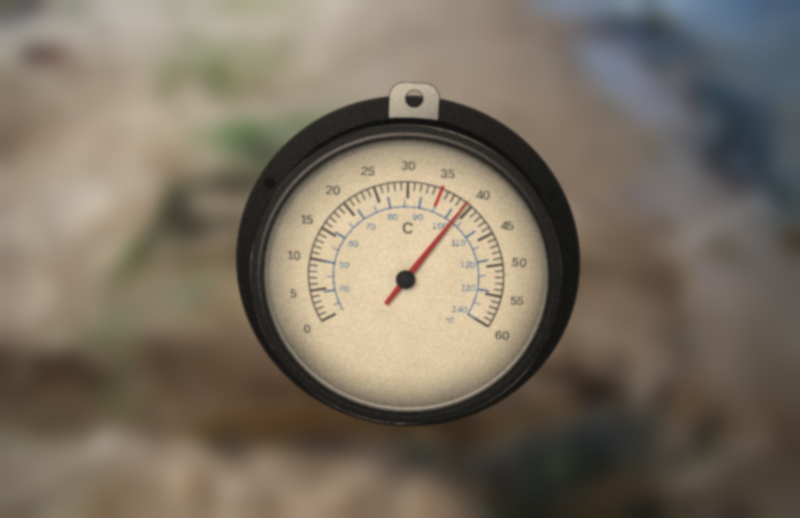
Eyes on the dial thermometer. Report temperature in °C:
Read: 39 °C
